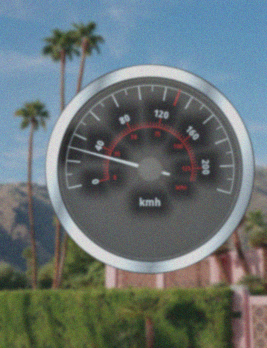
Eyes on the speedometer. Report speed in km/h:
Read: 30 km/h
